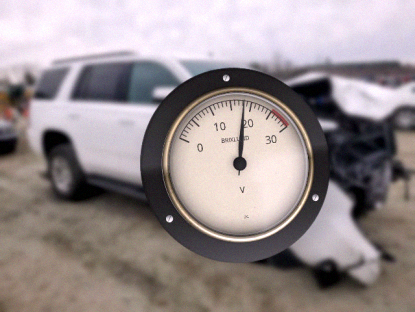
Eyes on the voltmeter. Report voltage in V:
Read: 18 V
